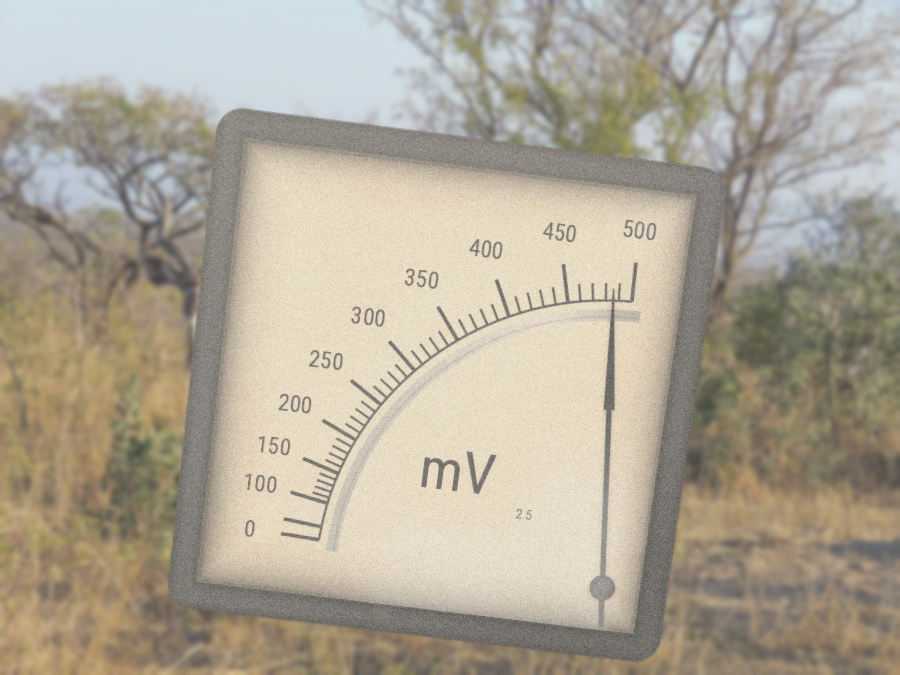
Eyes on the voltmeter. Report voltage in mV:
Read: 485 mV
